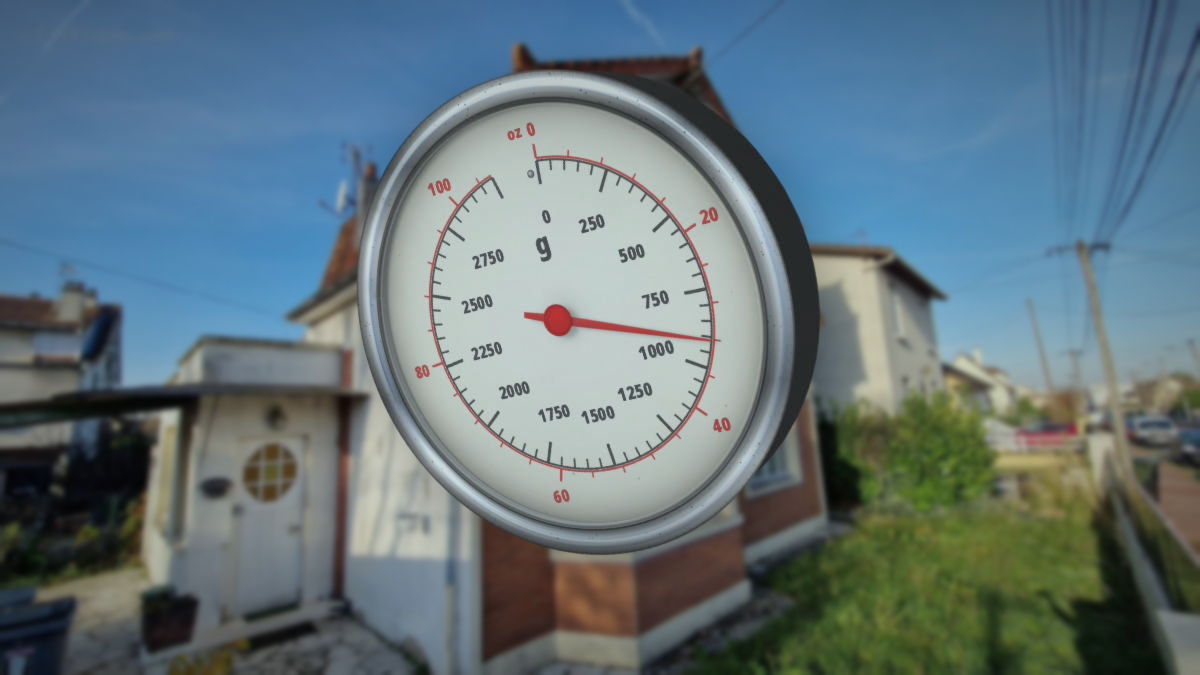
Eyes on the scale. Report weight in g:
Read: 900 g
